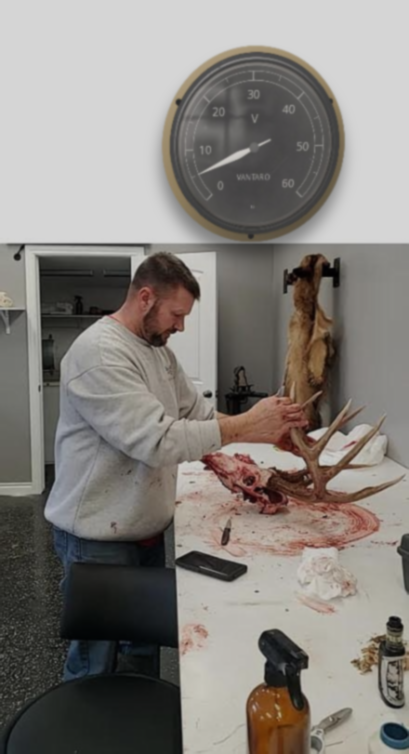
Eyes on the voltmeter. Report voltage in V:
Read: 5 V
